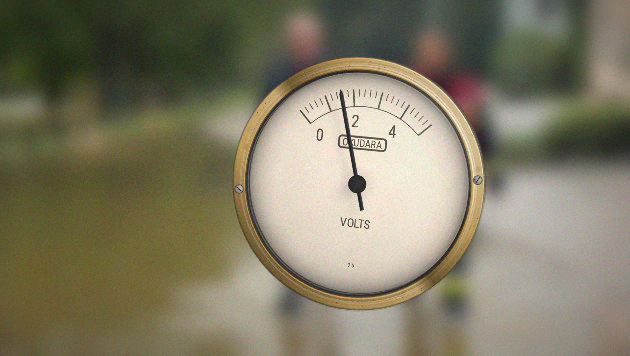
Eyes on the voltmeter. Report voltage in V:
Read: 1.6 V
